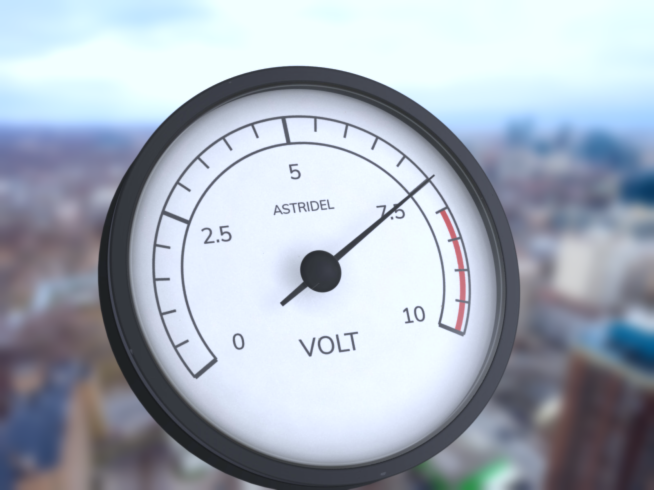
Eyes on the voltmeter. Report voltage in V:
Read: 7.5 V
